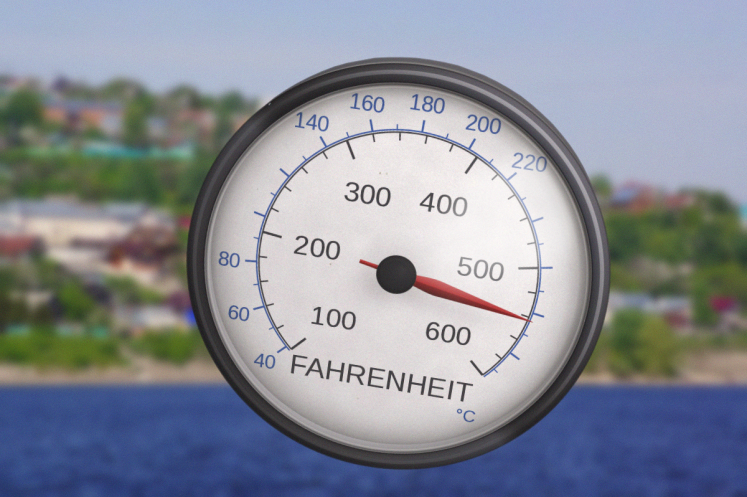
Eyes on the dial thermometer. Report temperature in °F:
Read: 540 °F
